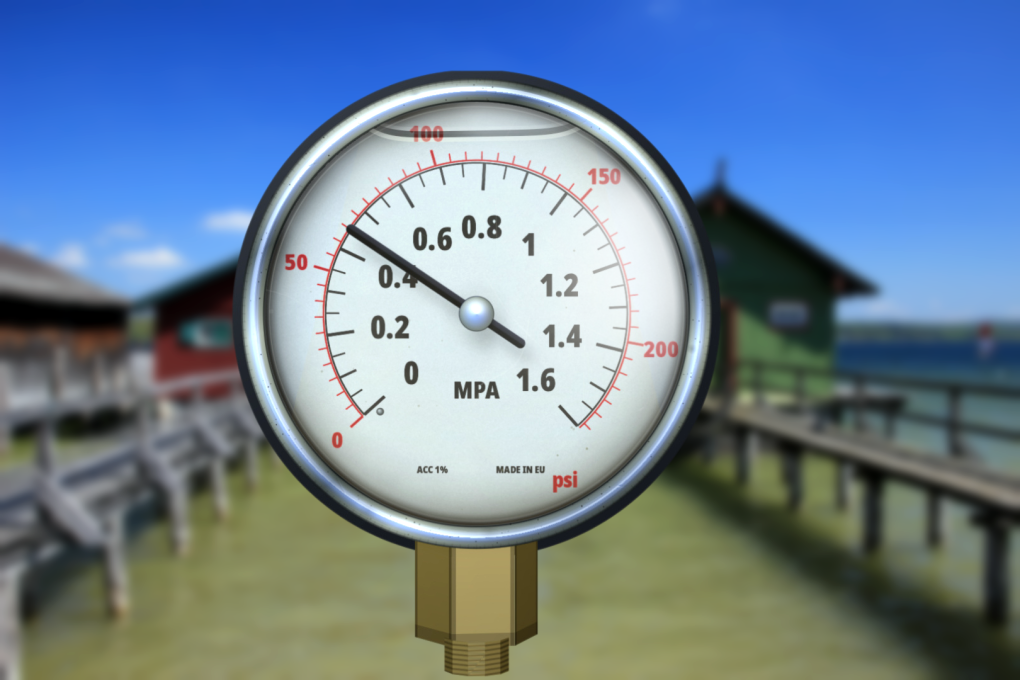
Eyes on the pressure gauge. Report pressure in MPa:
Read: 0.45 MPa
